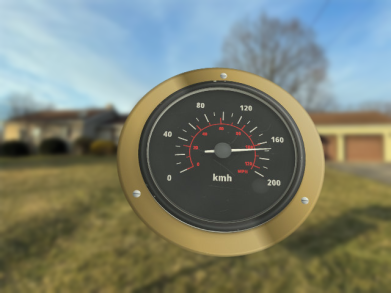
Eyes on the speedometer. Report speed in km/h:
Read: 170 km/h
